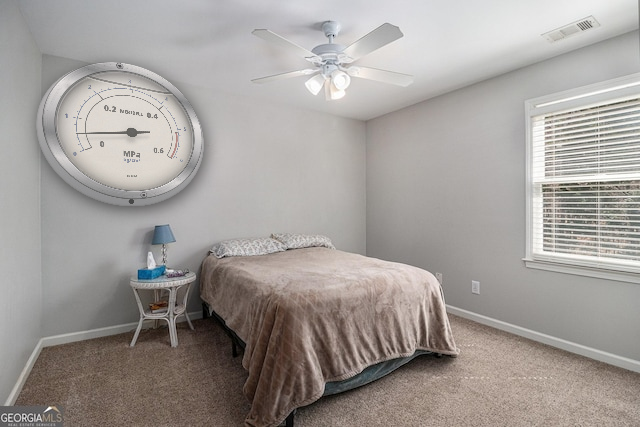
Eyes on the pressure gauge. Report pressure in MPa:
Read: 0.05 MPa
